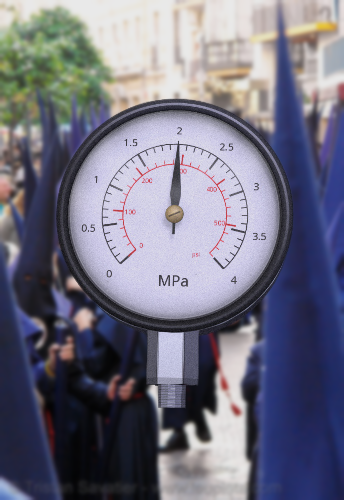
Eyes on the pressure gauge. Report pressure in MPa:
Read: 2 MPa
